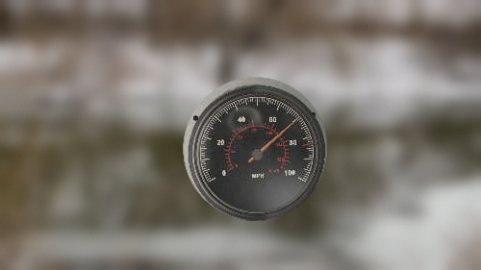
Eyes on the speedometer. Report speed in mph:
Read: 70 mph
